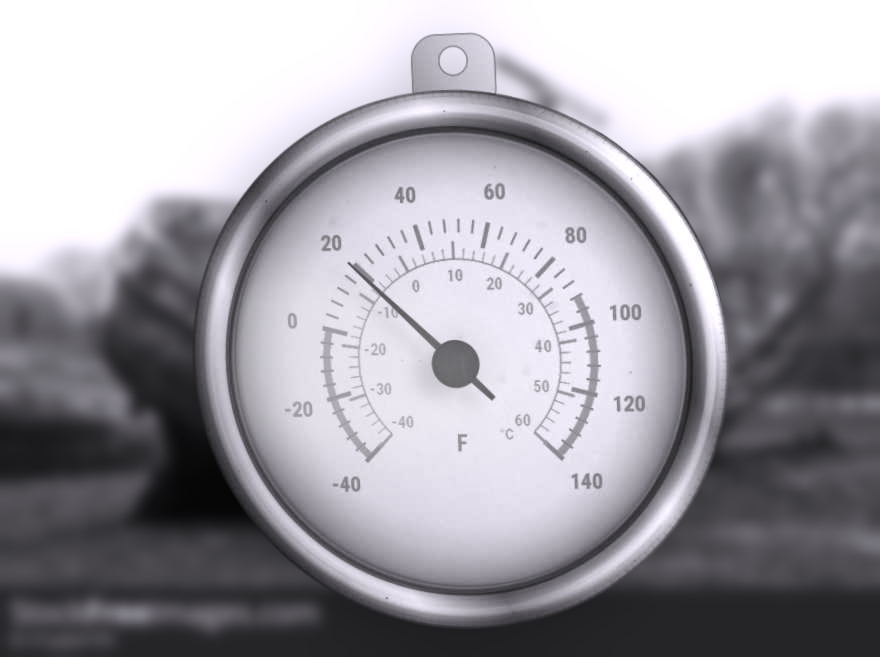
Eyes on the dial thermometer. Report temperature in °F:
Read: 20 °F
